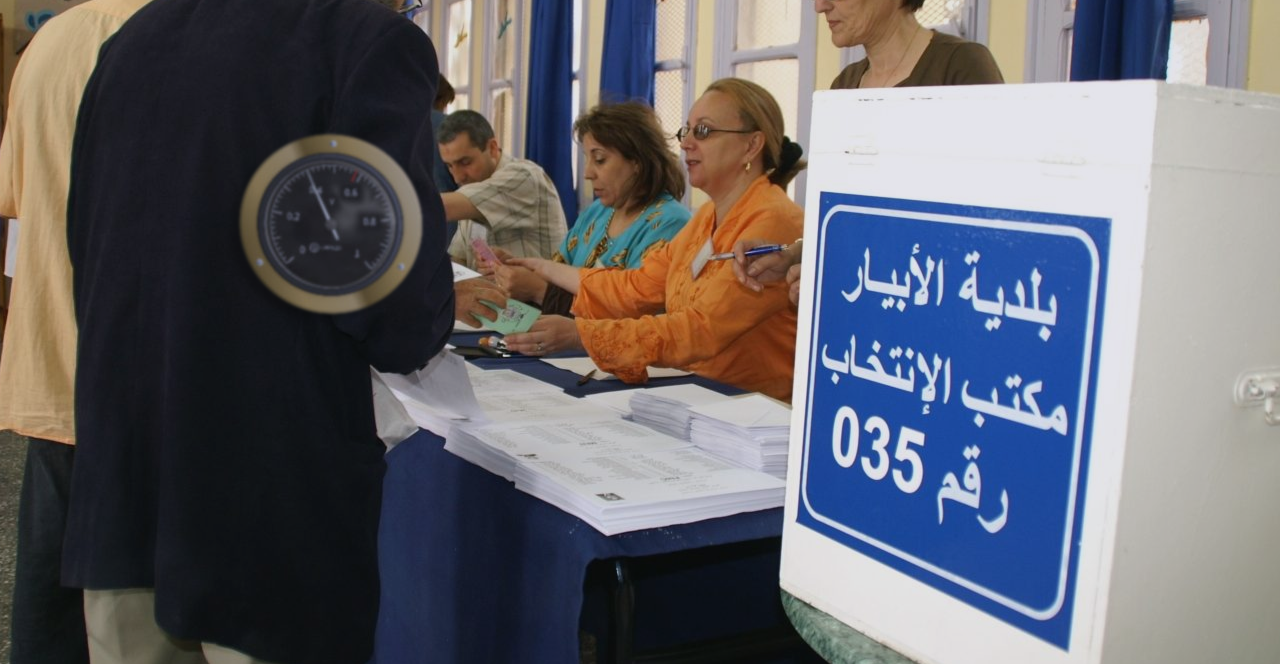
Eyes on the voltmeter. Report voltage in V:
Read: 0.4 V
